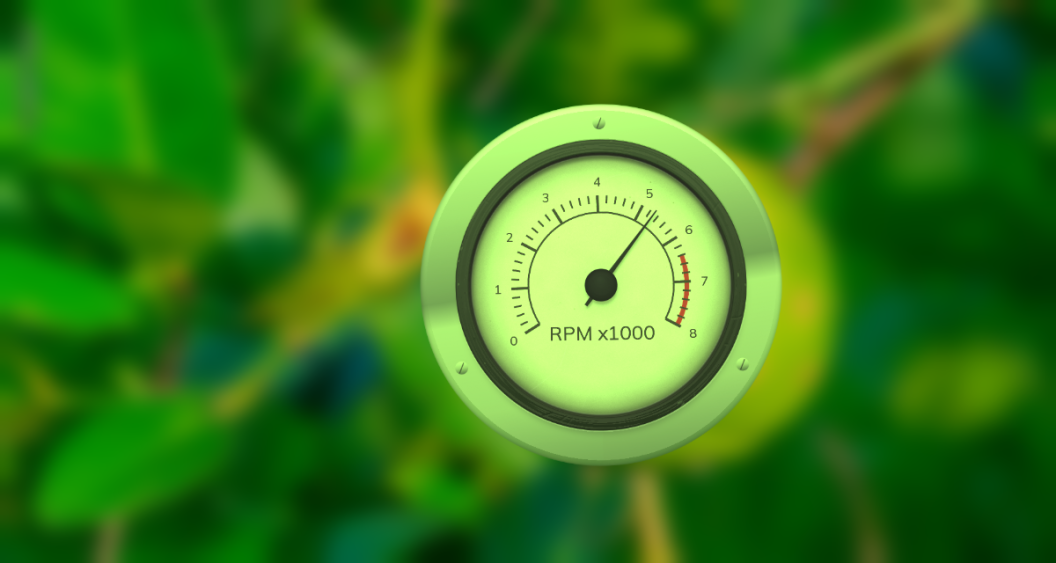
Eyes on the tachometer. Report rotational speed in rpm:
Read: 5300 rpm
